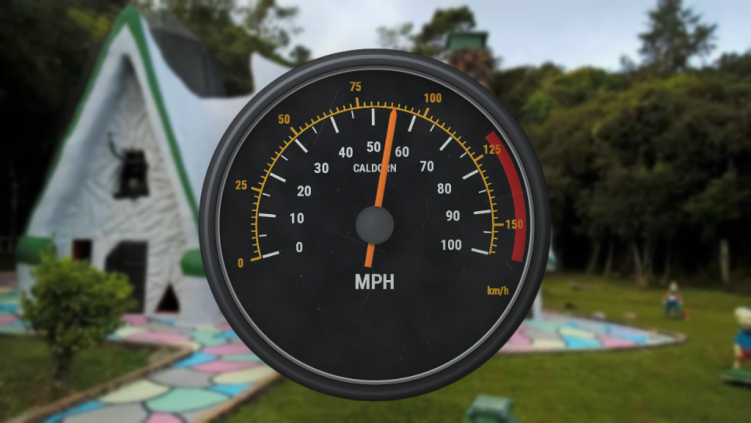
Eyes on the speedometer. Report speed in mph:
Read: 55 mph
